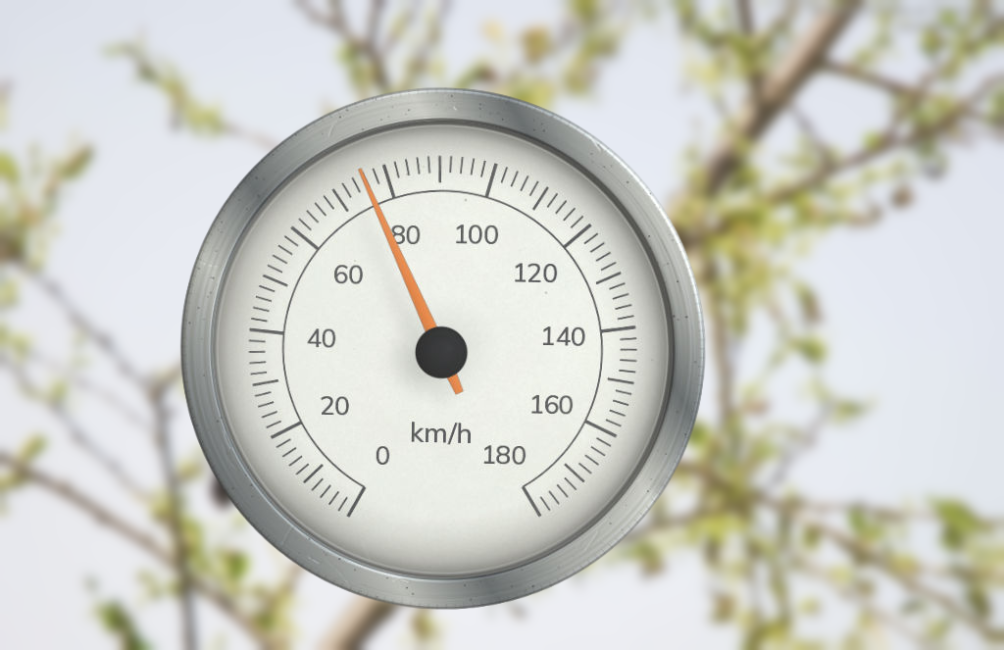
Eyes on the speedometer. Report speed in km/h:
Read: 76 km/h
